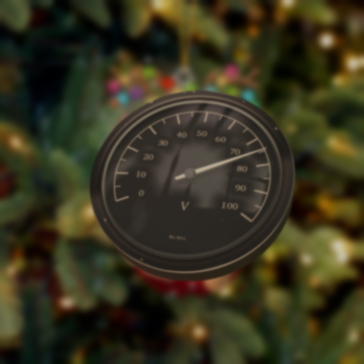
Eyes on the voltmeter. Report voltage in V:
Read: 75 V
